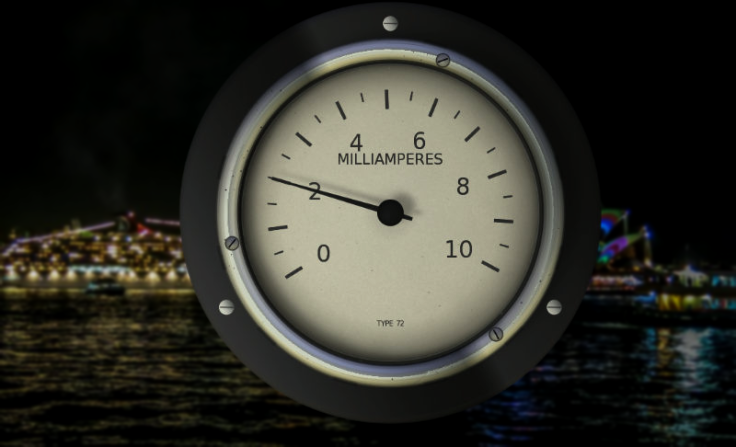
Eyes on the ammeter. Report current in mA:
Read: 2 mA
